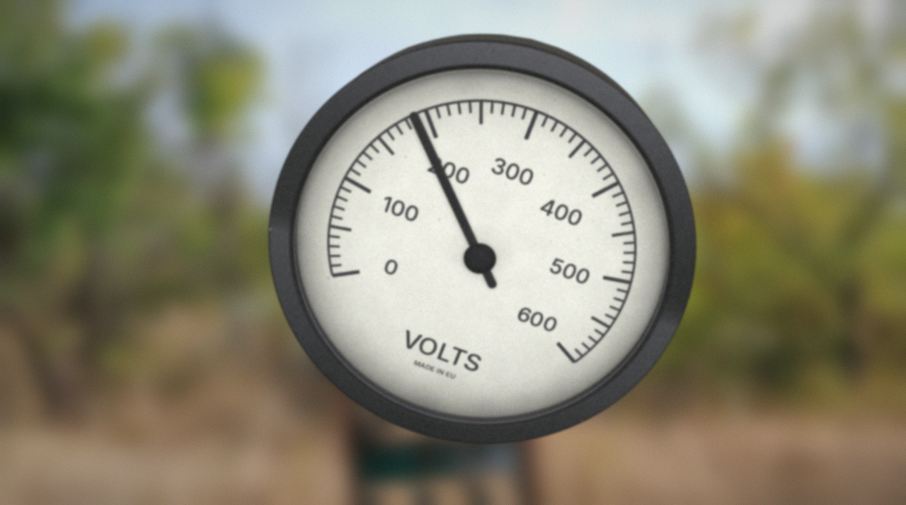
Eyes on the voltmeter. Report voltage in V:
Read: 190 V
